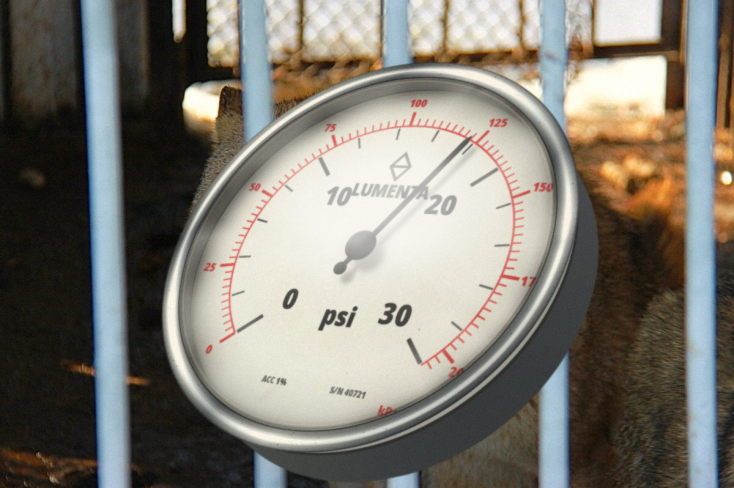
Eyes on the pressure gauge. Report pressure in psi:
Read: 18 psi
